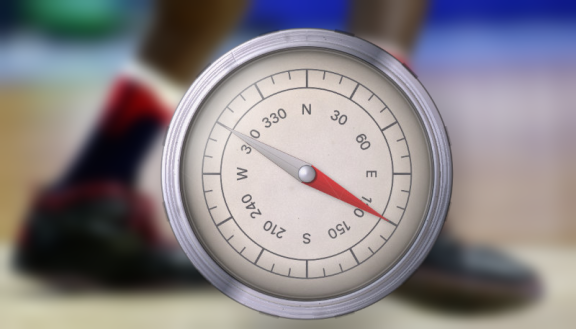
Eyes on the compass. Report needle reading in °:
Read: 120 °
